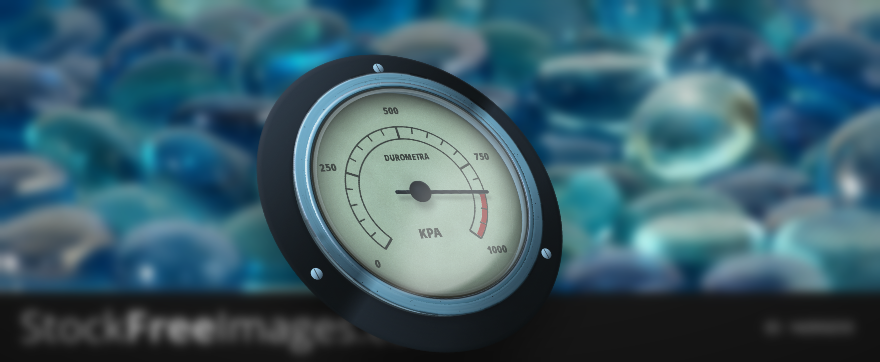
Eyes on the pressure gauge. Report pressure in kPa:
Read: 850 kPa
